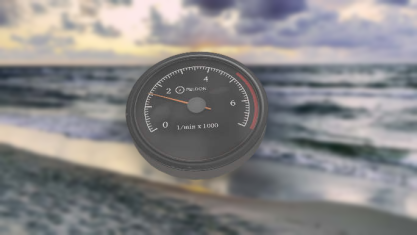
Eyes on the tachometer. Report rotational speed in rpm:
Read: 1500 rpm
